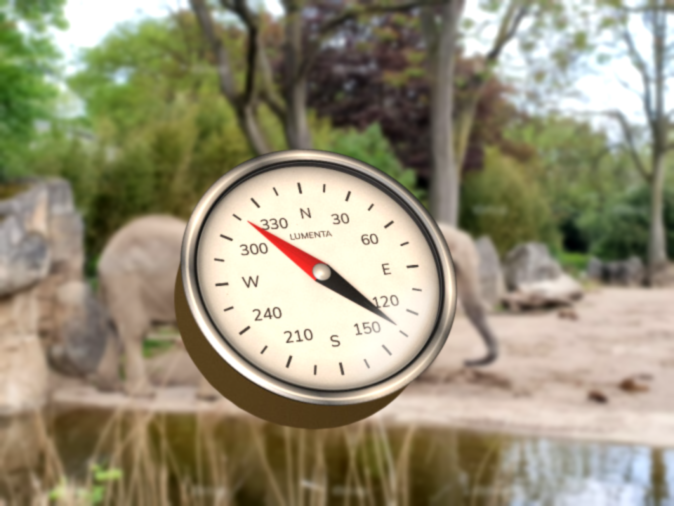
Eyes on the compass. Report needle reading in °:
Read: 315 °
